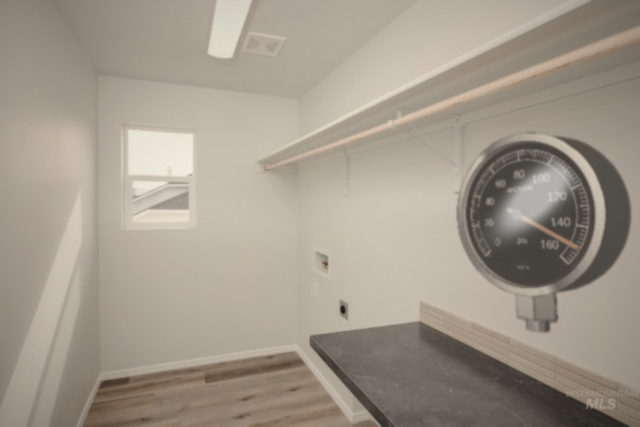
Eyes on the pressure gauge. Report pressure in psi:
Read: 150 psi
